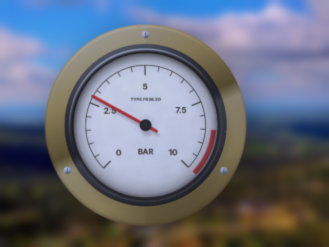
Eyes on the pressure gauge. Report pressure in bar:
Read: 2.75 bar
